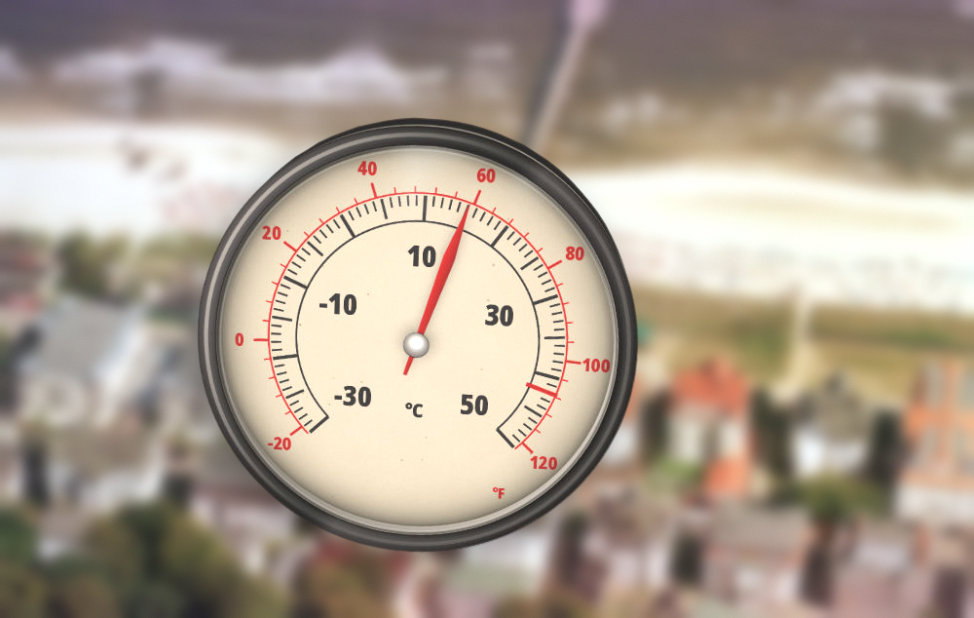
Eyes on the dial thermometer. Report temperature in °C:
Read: 15 °C
